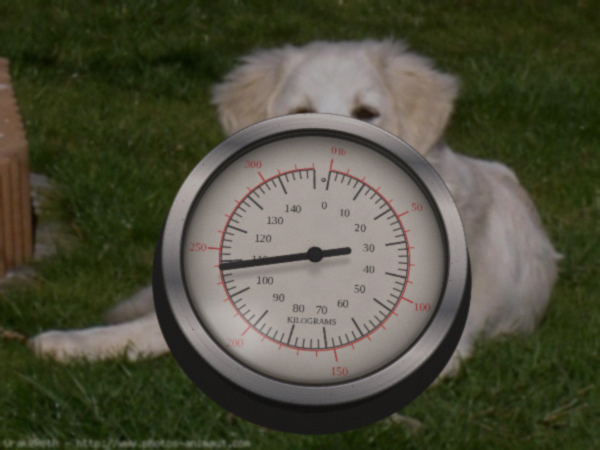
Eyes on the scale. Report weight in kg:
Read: 108 kg
